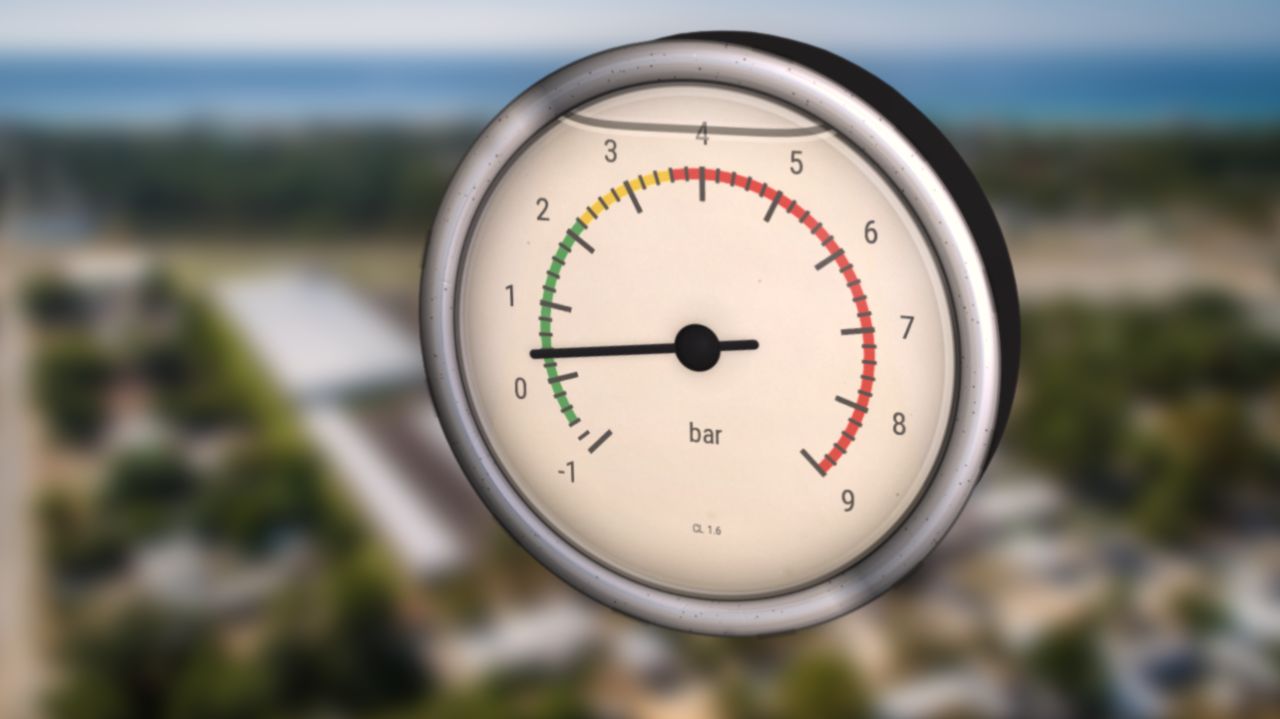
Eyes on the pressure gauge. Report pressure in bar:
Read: 0.4 bar
